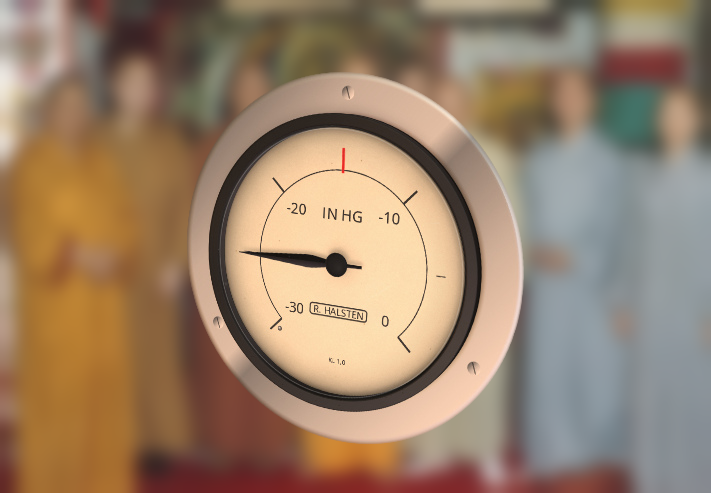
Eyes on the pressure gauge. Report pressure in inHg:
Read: -25 inHg
